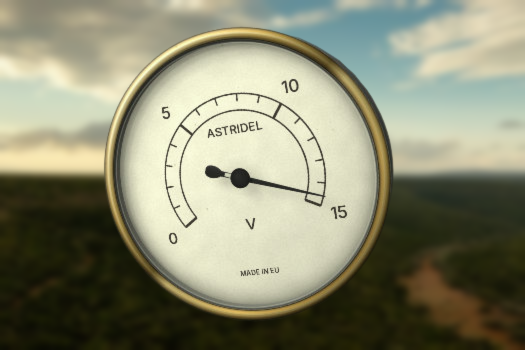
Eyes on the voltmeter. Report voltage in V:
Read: 14.5 V
